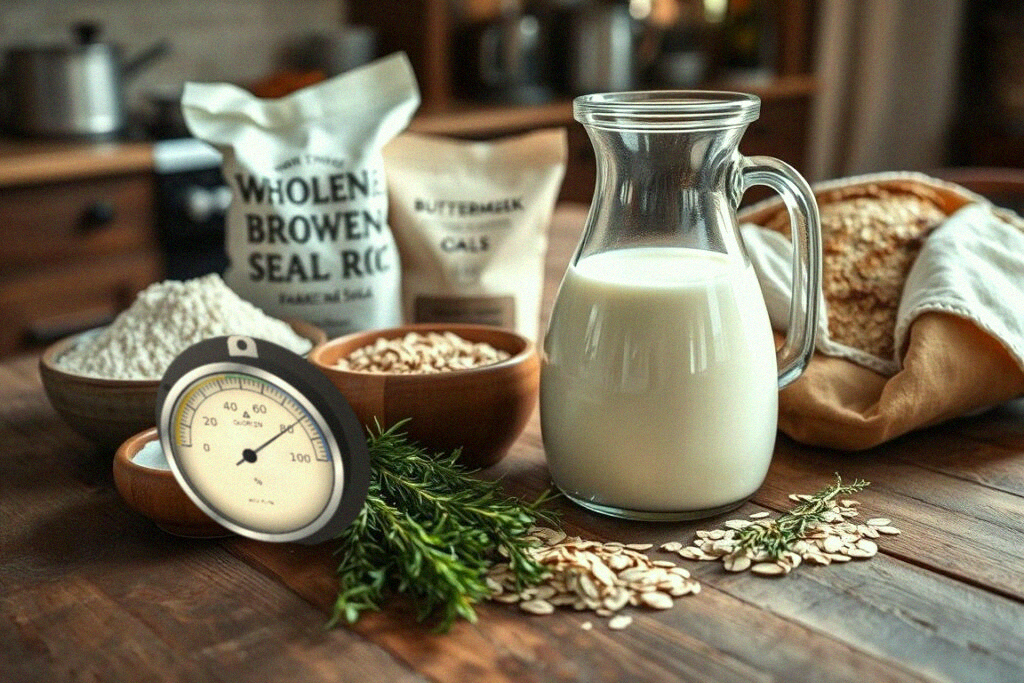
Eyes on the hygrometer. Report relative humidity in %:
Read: 80 %
